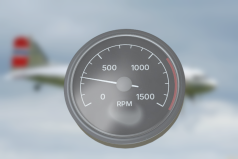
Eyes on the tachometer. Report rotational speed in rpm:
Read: 250 rpm
